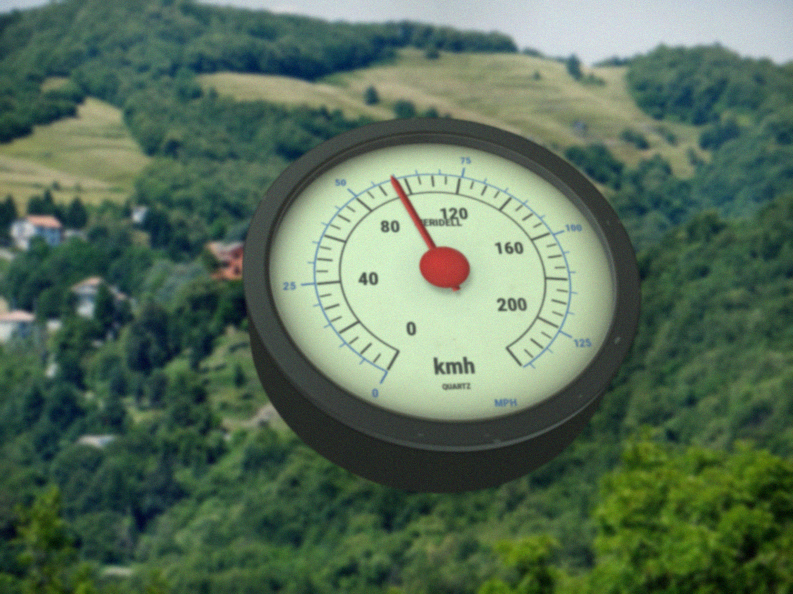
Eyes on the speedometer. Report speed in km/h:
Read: 95 km/h
